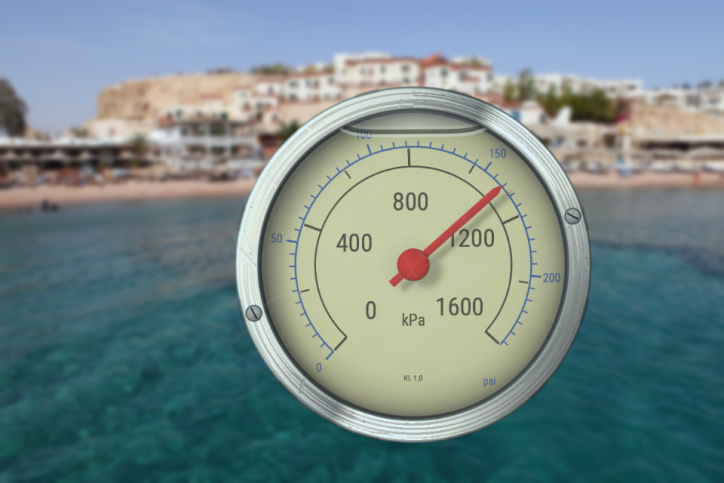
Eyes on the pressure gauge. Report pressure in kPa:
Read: 1100 kPa
